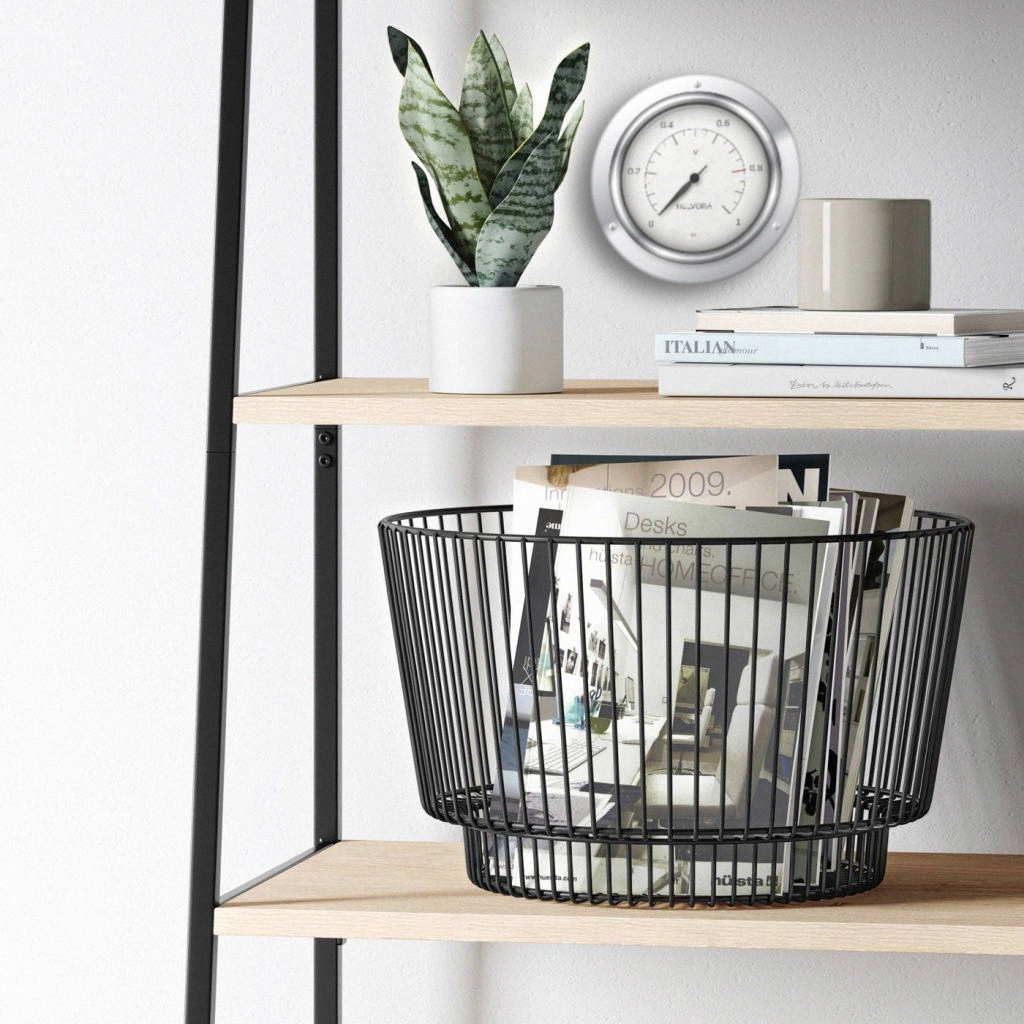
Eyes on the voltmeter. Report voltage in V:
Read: 0 V
